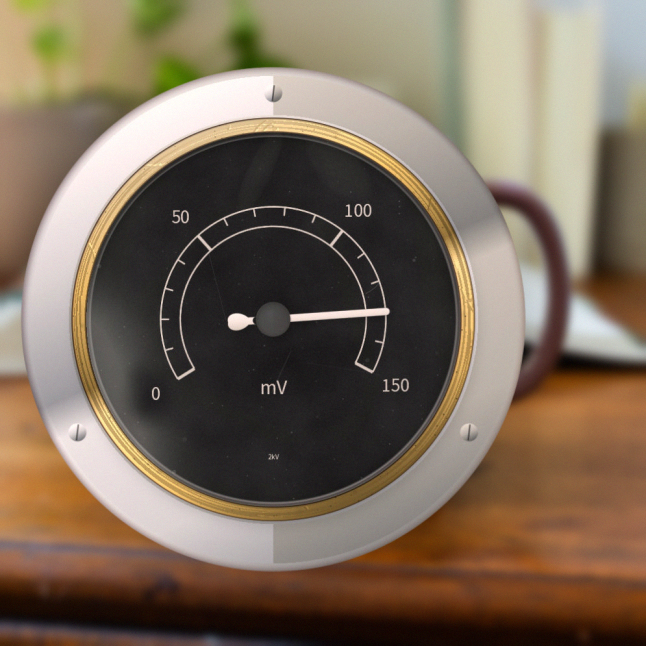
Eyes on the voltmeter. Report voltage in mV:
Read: 130 mV
